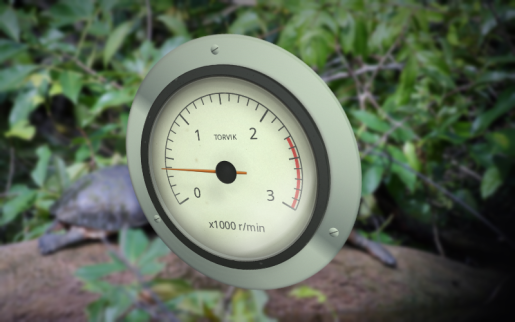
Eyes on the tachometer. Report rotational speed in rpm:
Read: 400 rpm
